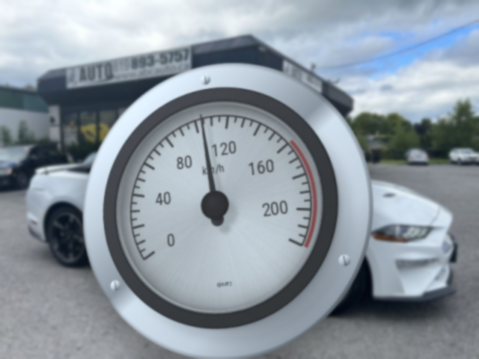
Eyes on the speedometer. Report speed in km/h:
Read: 105 km/h
